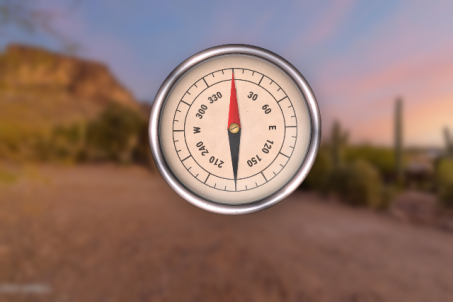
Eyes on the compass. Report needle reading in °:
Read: 0 °
